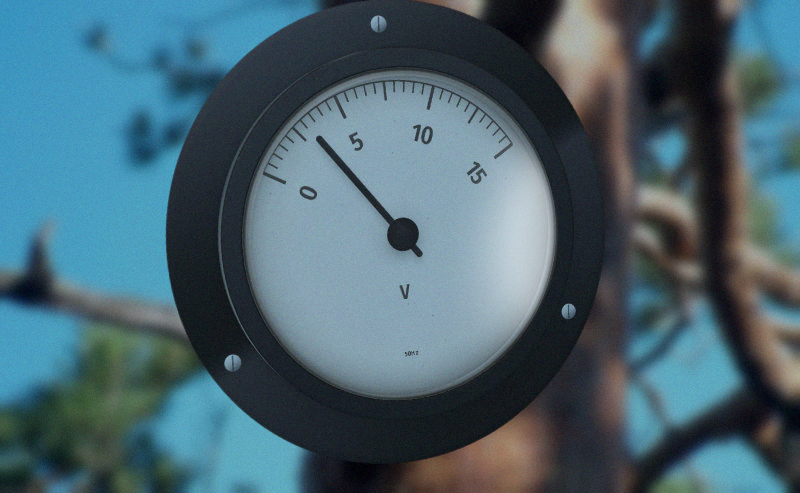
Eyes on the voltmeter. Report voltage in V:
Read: 3 V
